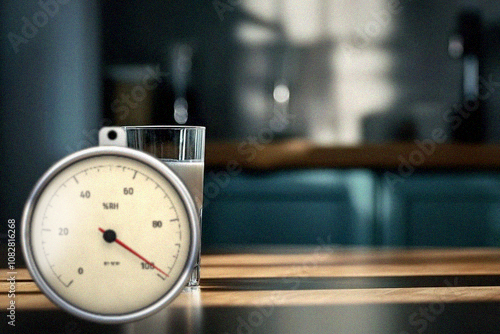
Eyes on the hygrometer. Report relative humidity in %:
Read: 98 %
